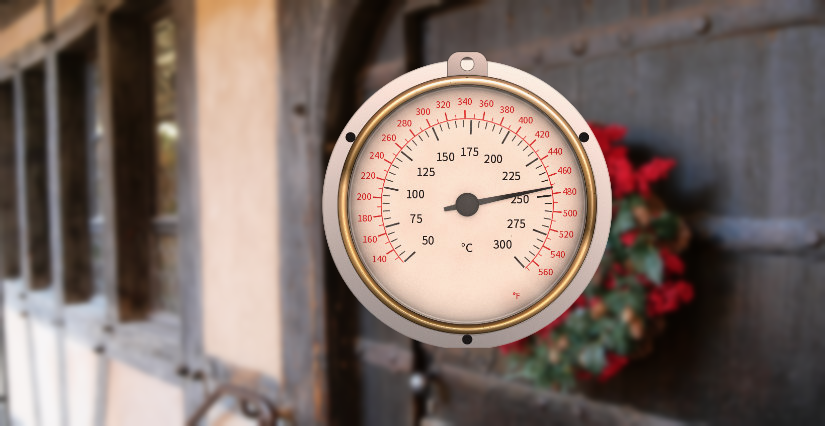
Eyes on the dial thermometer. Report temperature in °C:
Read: 245 °C
